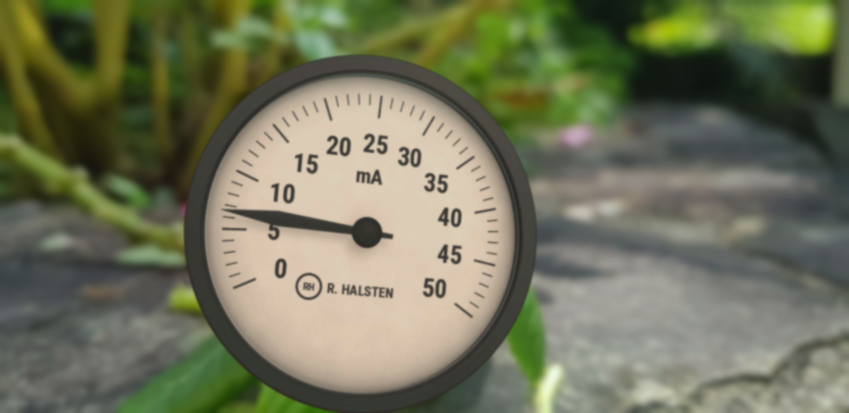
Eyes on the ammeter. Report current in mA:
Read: 6.5 mA
